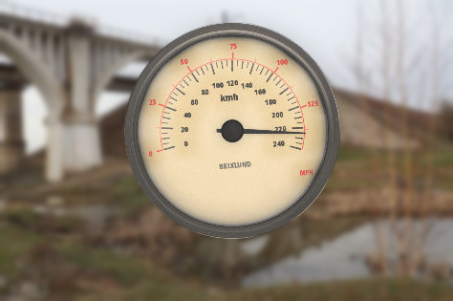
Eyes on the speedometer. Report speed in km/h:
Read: 225 km/h
